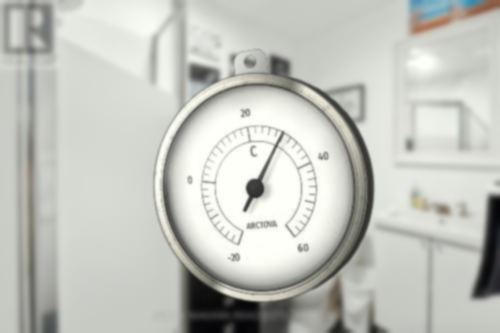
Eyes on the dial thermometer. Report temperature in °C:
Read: 30 °C
